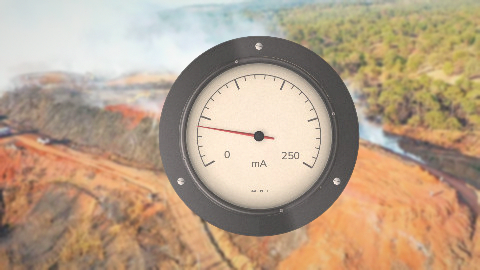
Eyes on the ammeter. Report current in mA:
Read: 40 mA
